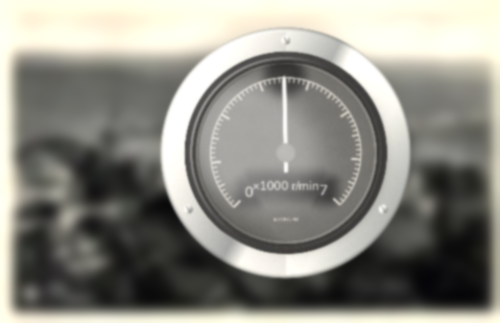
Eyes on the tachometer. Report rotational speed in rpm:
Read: 3500 rpm
